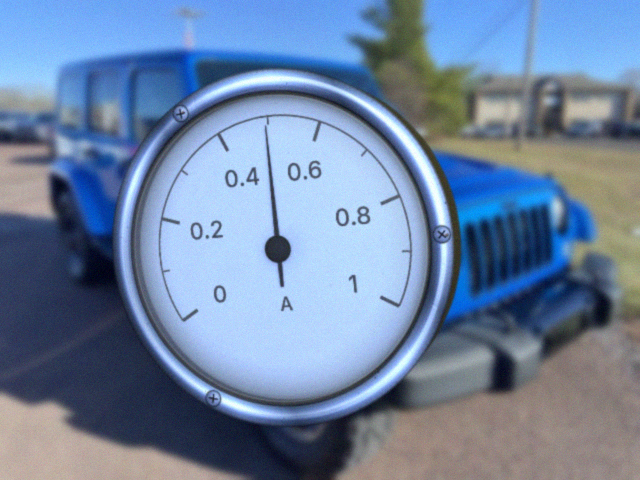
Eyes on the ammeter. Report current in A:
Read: 0.5 A
